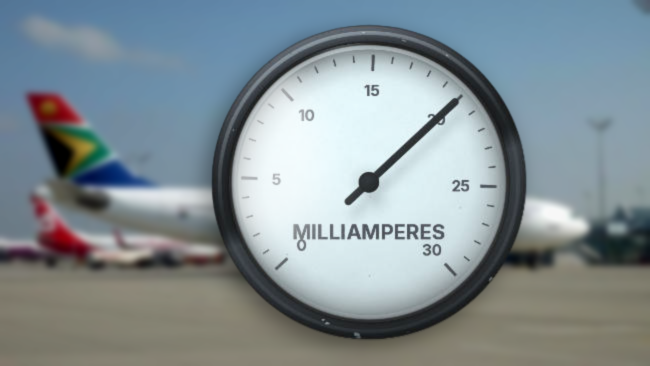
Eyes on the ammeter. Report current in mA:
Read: 20 mA
